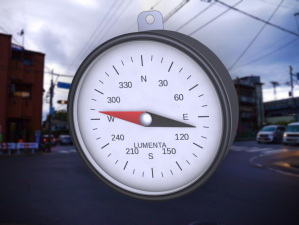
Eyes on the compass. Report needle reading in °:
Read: 280 °
